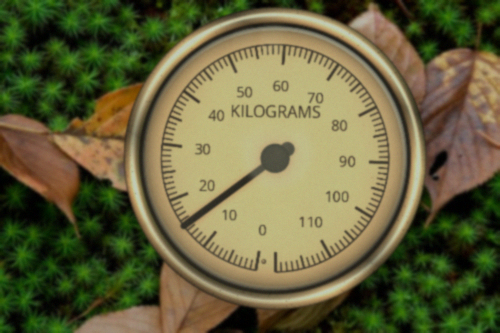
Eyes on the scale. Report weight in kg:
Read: 15 kg
